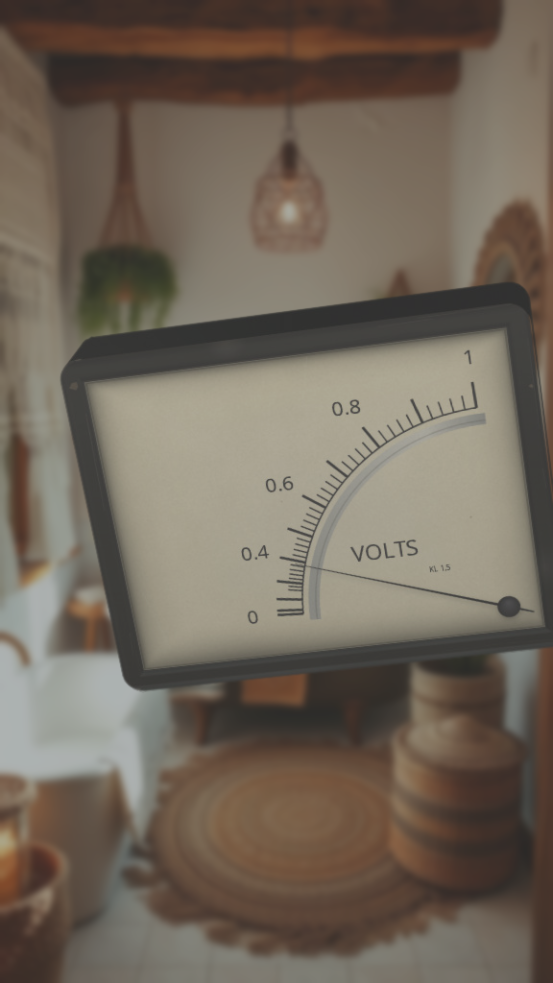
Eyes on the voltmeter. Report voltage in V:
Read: 0.4 V
